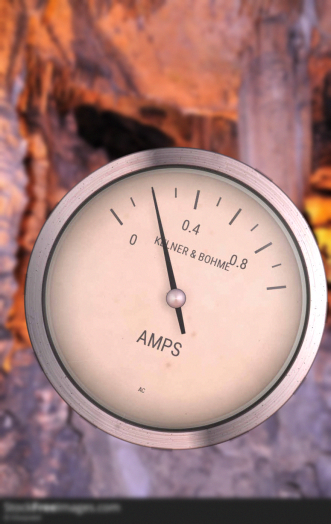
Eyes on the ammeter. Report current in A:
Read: 0.2 A
